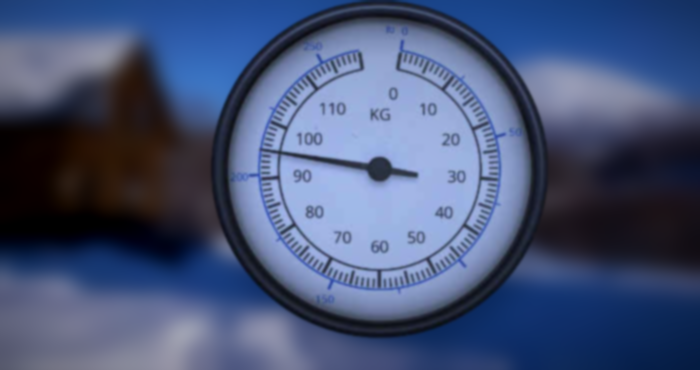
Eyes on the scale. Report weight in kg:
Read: 95 kg
